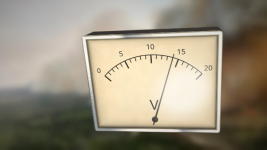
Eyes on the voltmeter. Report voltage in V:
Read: 14 V
